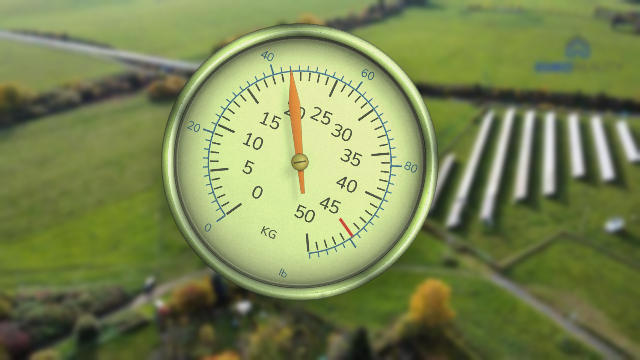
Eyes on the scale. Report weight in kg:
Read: 20 kg
